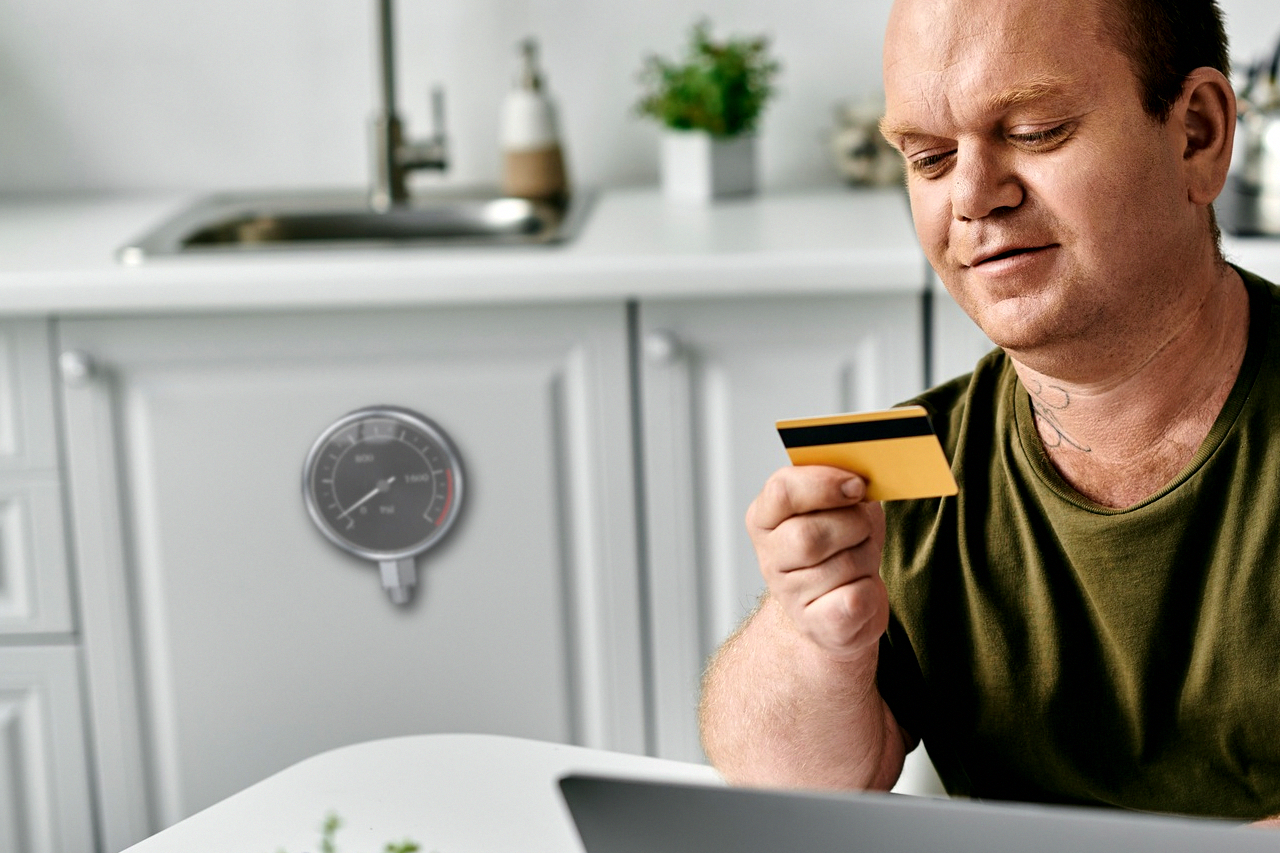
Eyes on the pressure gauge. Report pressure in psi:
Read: 100 psi
